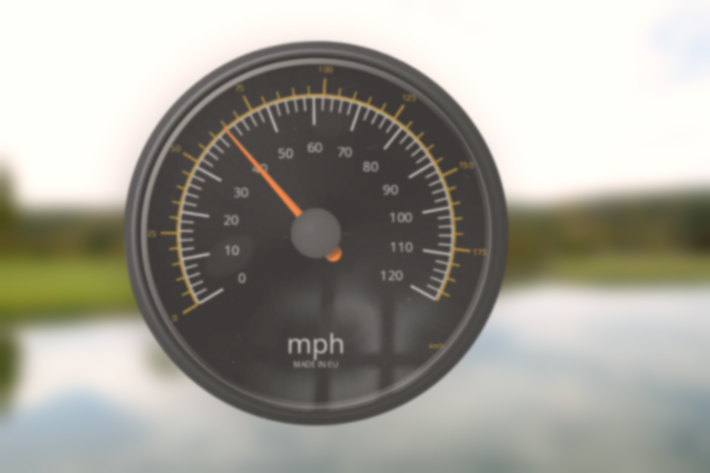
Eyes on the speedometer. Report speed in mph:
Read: 40 mph
